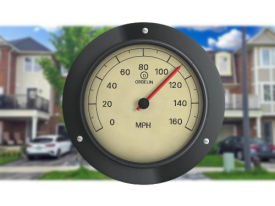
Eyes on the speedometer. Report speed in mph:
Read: 110 mph
